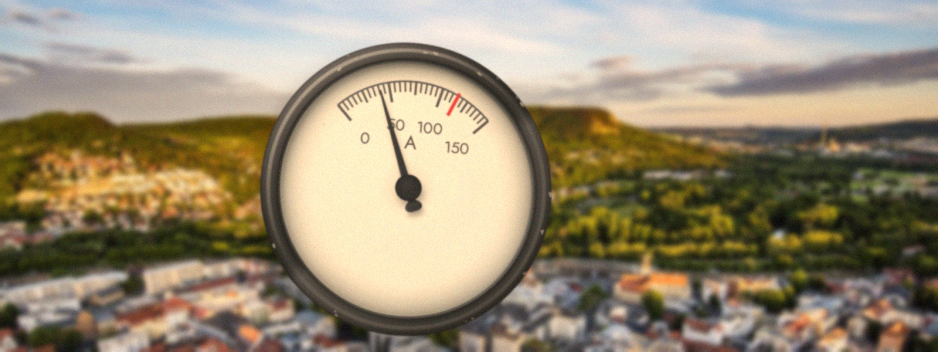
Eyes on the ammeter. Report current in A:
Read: 40 A
